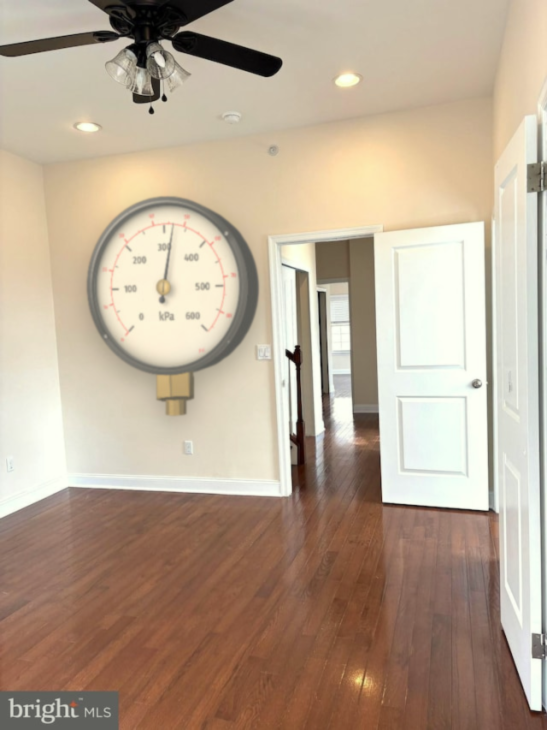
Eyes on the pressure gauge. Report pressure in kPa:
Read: 325 kPa
